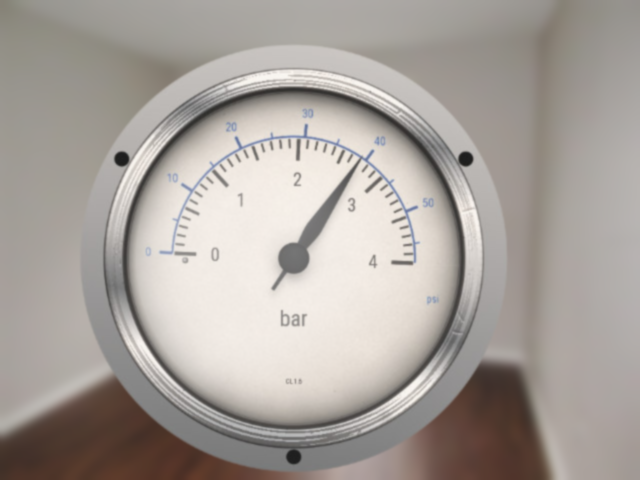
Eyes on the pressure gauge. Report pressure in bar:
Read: 2.7 bar
